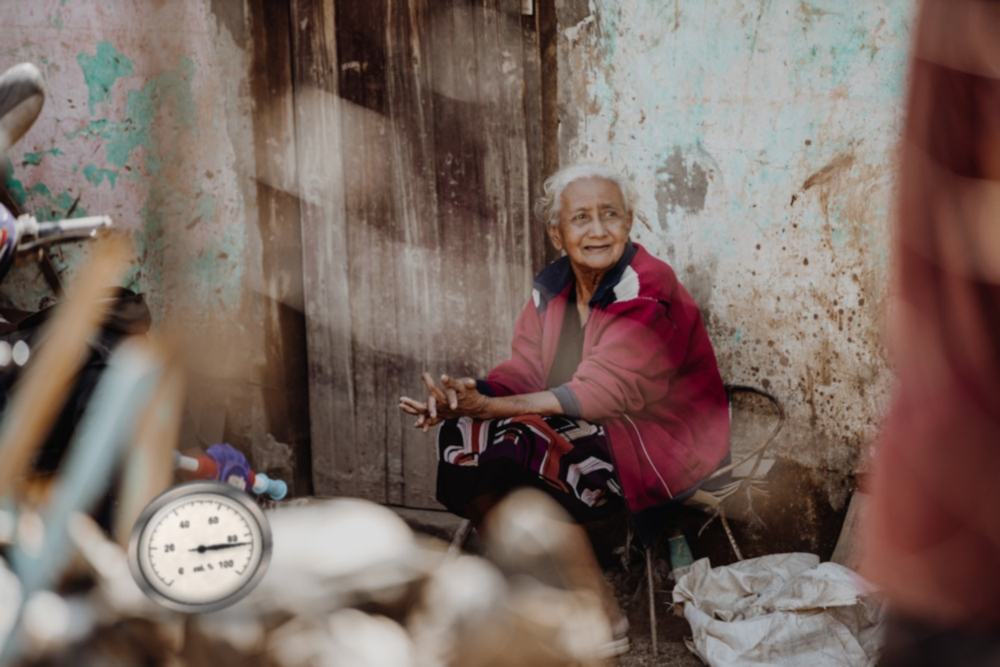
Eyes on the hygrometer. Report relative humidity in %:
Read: 84 %
